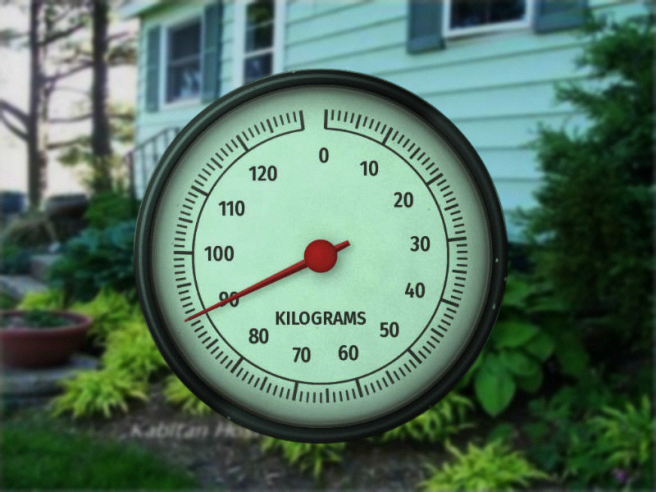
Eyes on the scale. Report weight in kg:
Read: 90 kg
